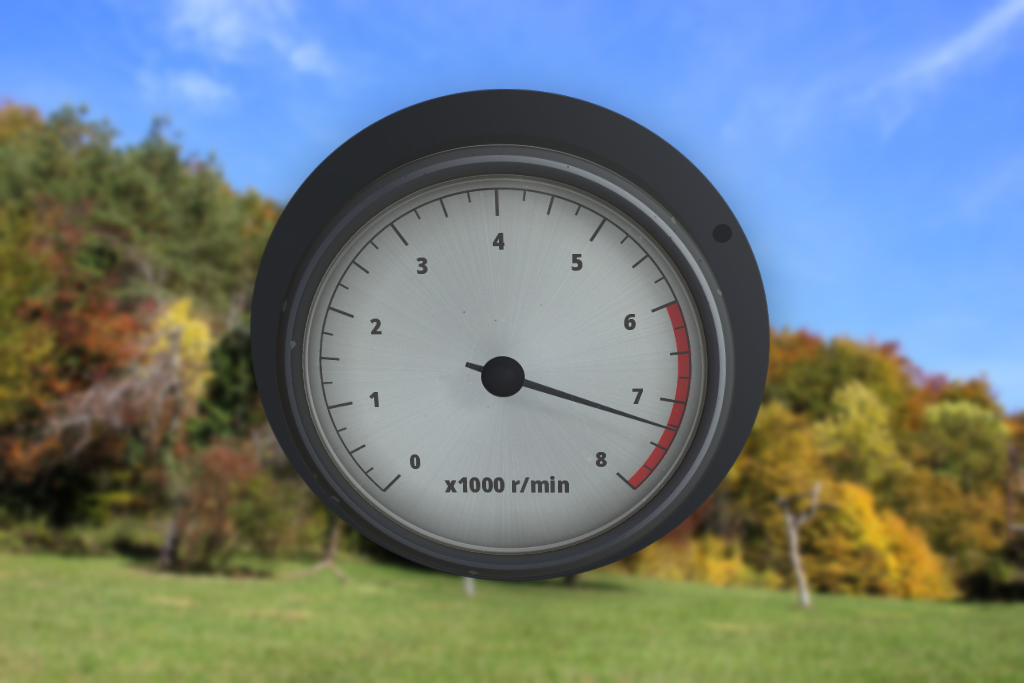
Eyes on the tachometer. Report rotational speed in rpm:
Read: 7250 rpm
